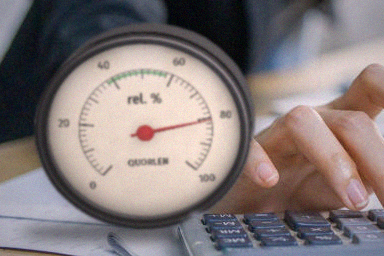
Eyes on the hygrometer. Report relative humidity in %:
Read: 80 %
